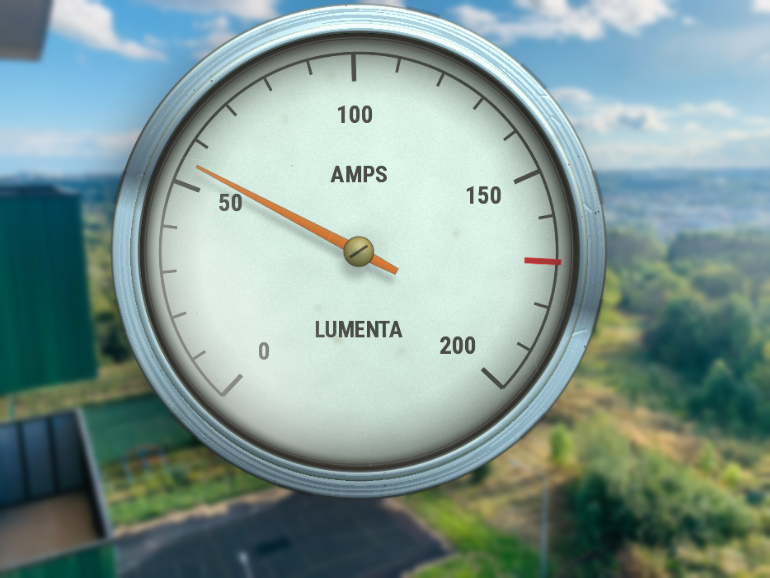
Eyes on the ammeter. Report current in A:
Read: 55 A
